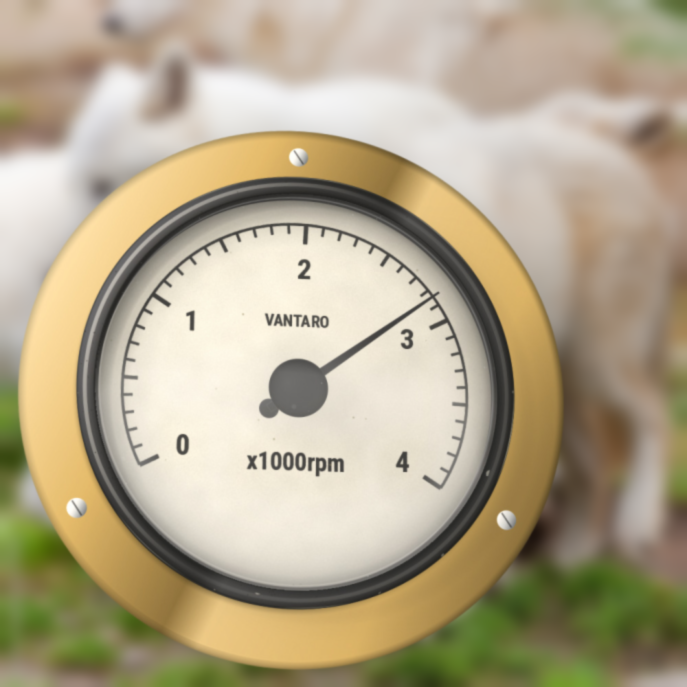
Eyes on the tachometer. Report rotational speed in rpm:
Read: 2850 rpm
